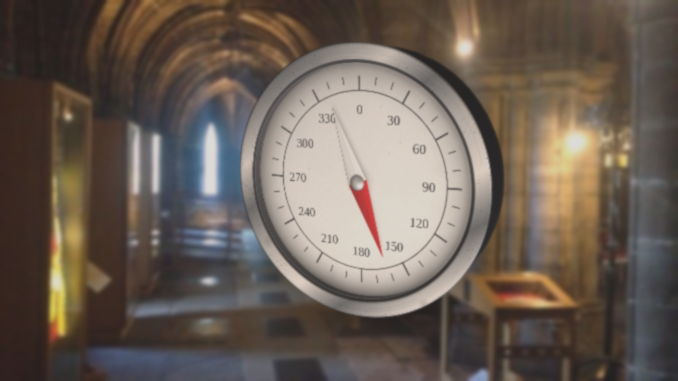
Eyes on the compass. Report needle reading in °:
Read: 160 °
